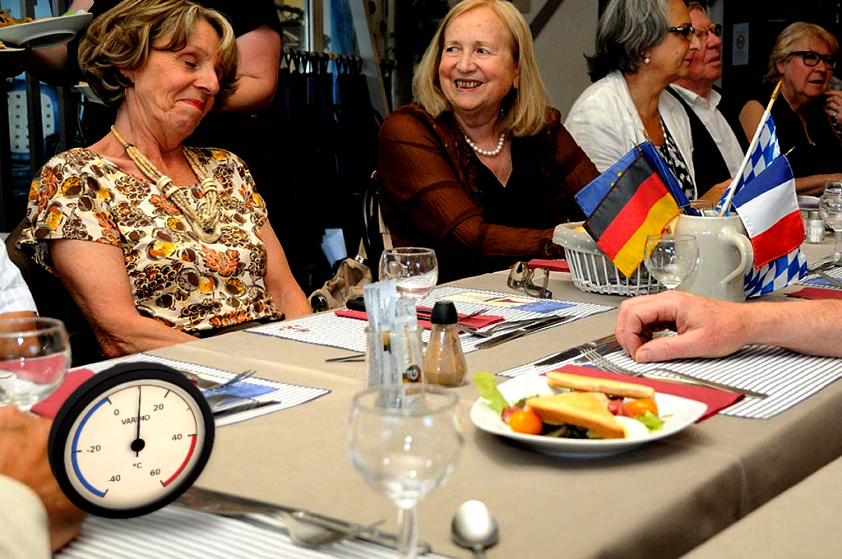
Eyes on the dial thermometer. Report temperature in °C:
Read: 10 °C
